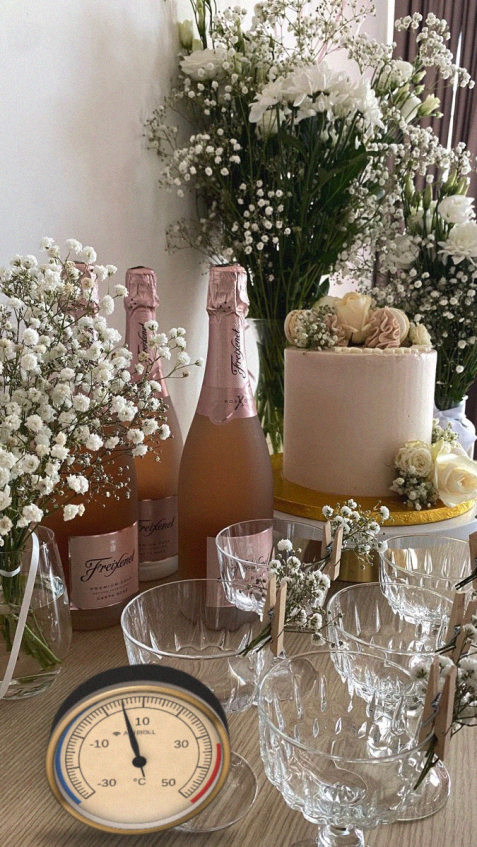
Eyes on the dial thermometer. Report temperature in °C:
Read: 5 °C
